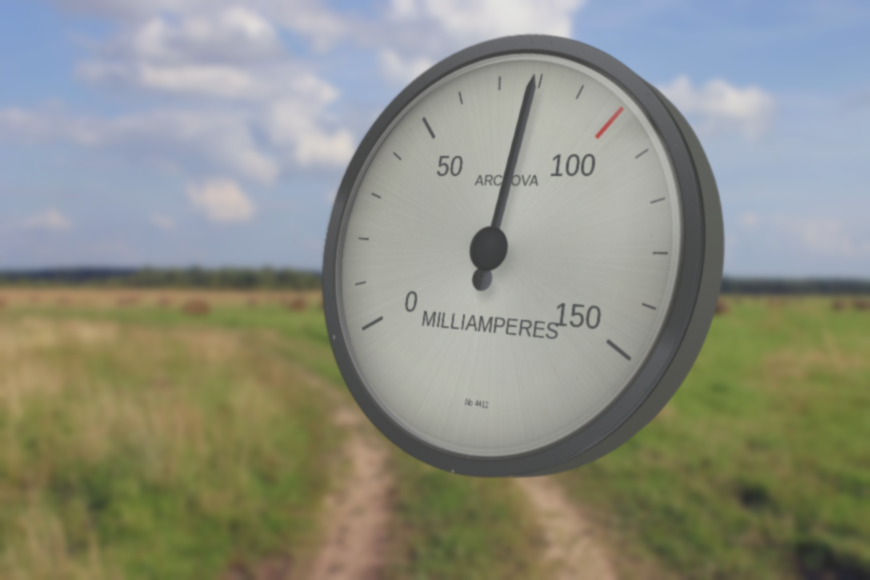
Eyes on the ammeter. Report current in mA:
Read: 80 mA
